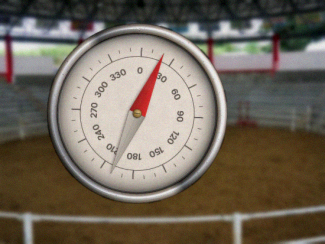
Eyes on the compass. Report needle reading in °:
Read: 20 °
